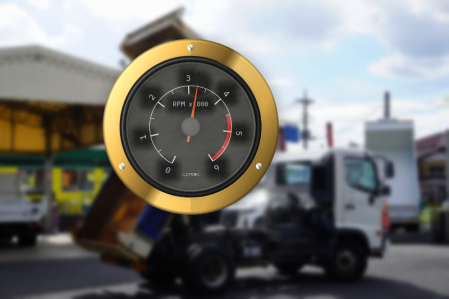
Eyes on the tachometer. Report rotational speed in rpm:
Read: 3250 rpm
